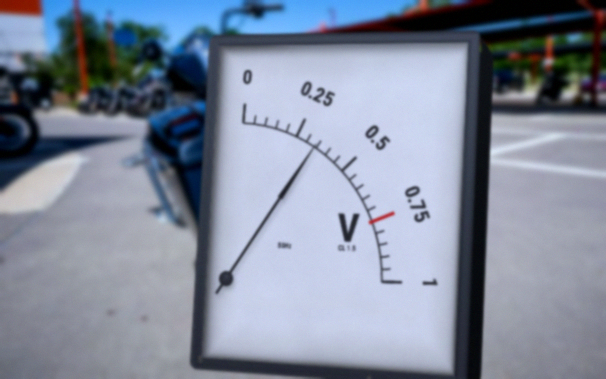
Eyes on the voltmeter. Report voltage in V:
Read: 0.35 V
